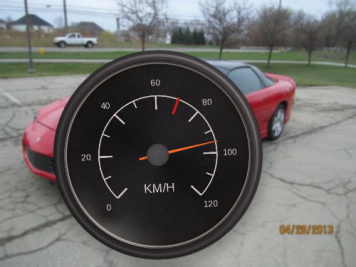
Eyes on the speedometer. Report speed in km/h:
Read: 95 km/h
